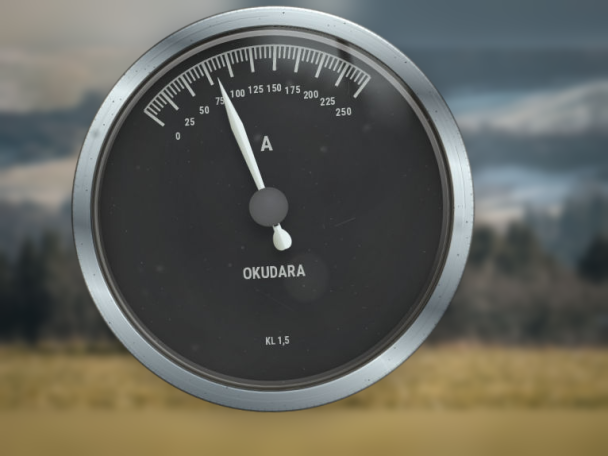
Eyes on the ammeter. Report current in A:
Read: 85 A
